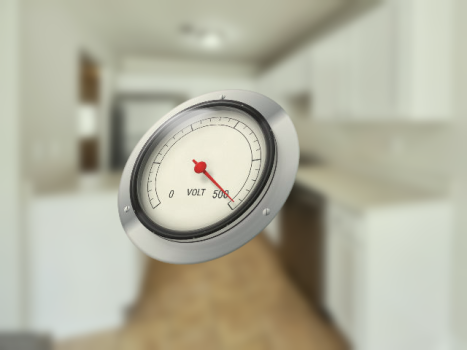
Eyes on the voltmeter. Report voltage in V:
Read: 490 V
